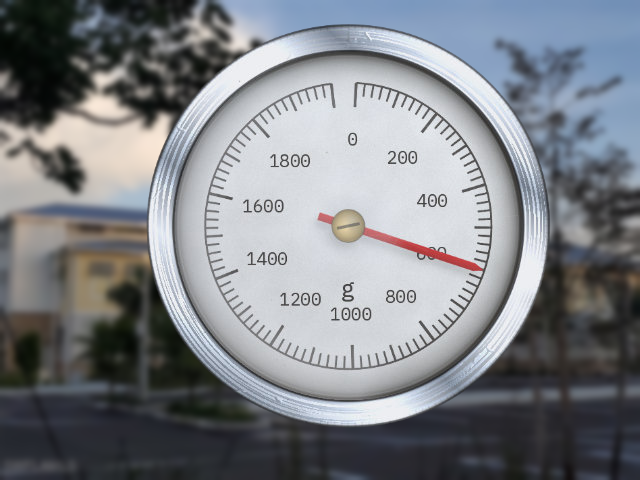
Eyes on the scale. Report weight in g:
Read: 600 g
